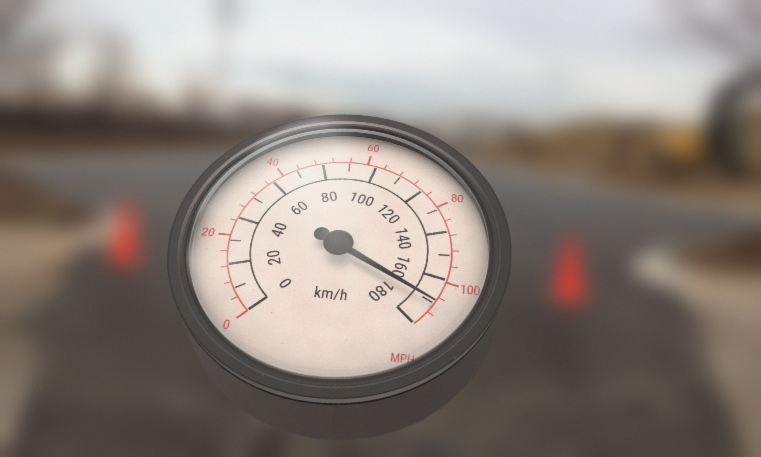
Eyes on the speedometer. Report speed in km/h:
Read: 170 km/h
